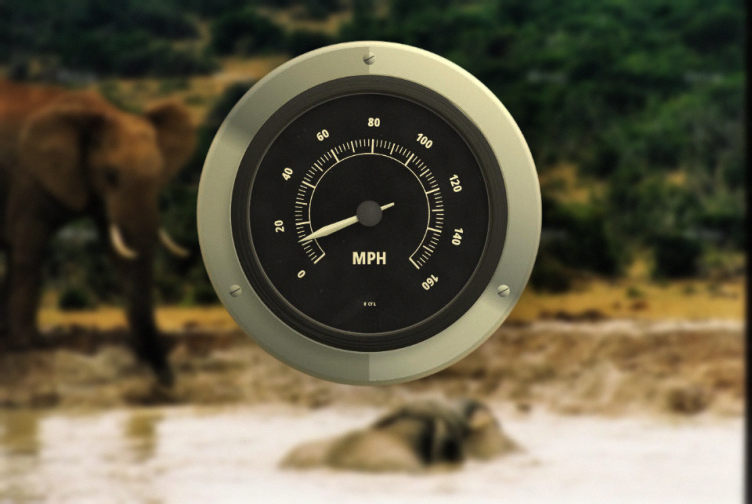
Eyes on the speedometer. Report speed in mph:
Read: 12 mph
